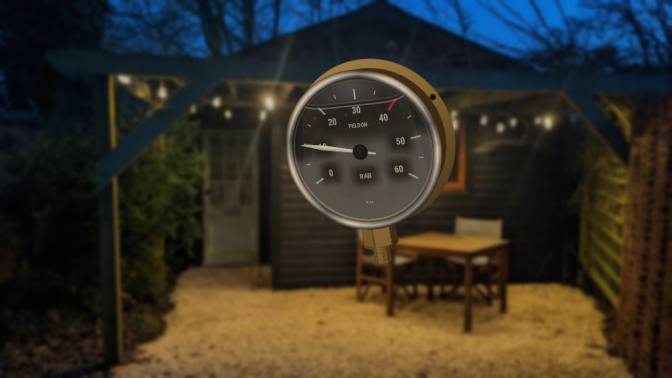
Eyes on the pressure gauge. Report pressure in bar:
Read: 10 bar
